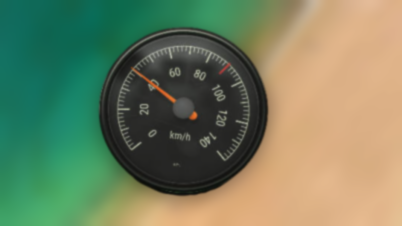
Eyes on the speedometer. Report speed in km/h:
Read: 40 km/h
